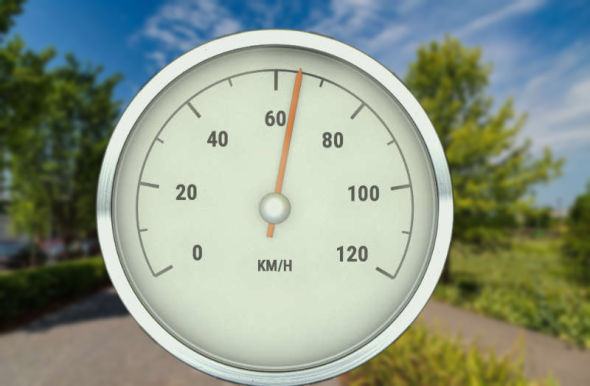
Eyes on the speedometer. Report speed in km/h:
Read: 65 km/h
